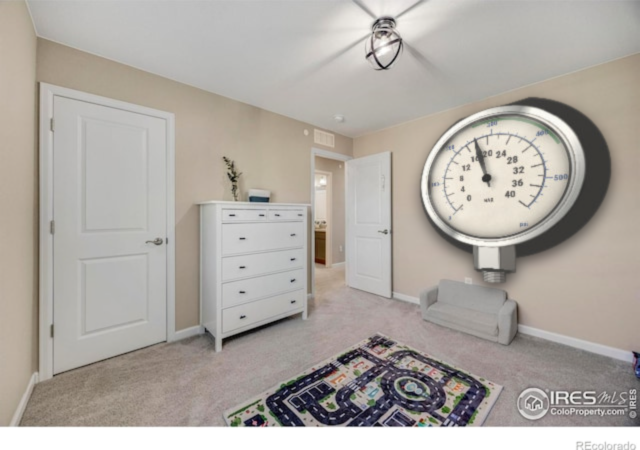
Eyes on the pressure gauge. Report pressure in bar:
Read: 18 bar
